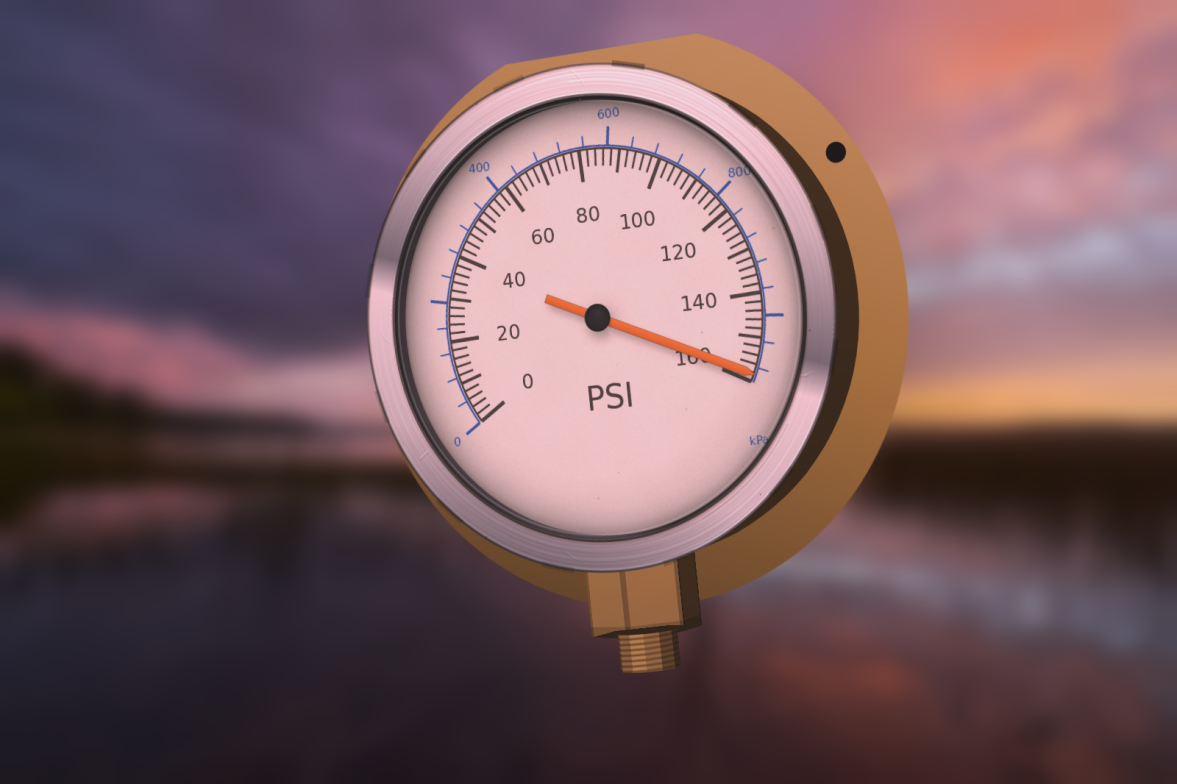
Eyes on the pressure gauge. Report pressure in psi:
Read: 158 psi
